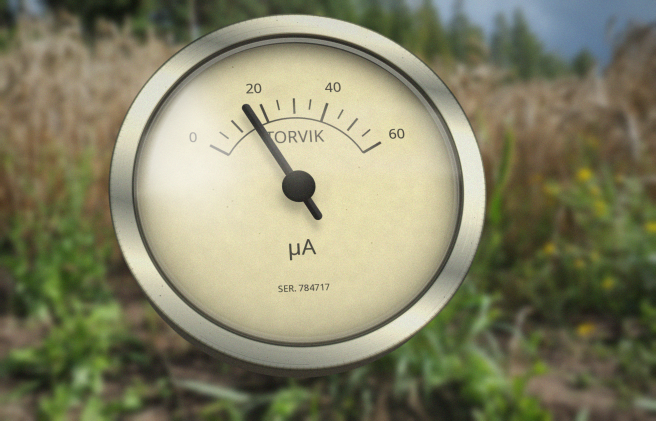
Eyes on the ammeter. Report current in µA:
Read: 15 µA
